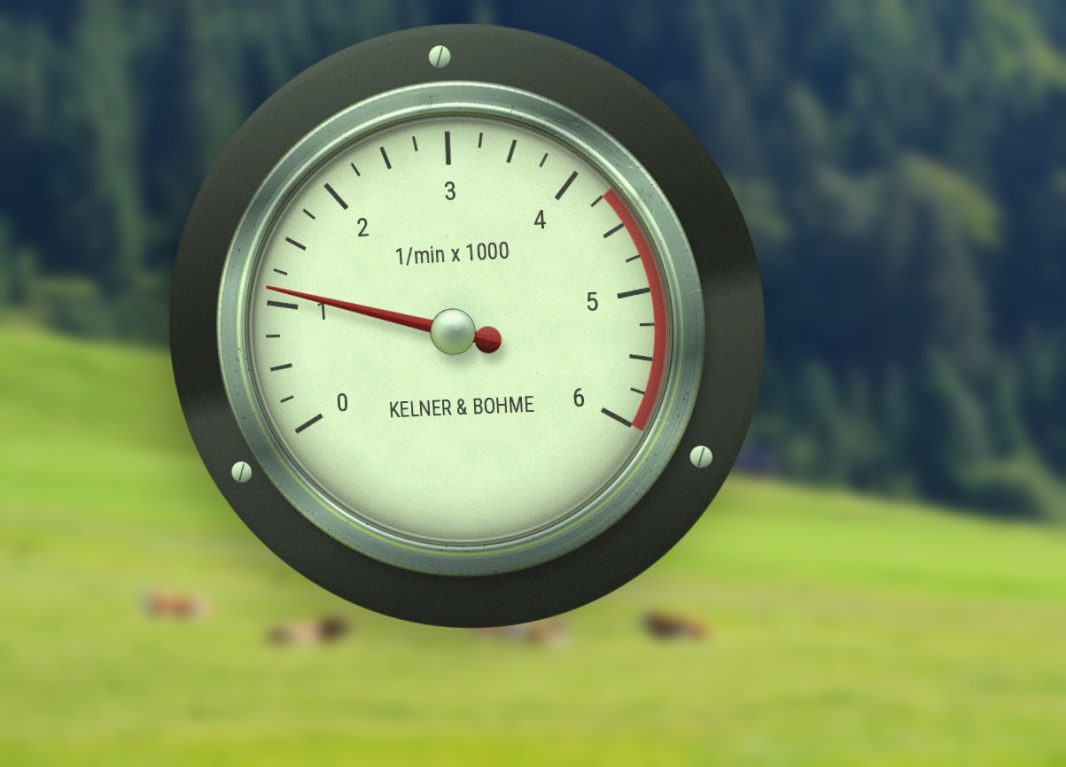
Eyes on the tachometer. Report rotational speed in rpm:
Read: 1125 rpm
